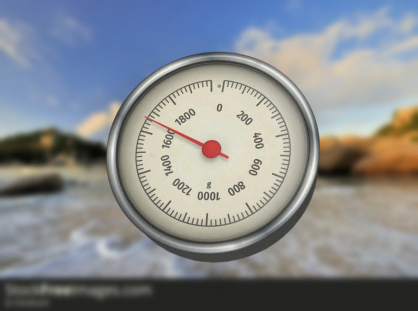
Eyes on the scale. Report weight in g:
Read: 1660 g
